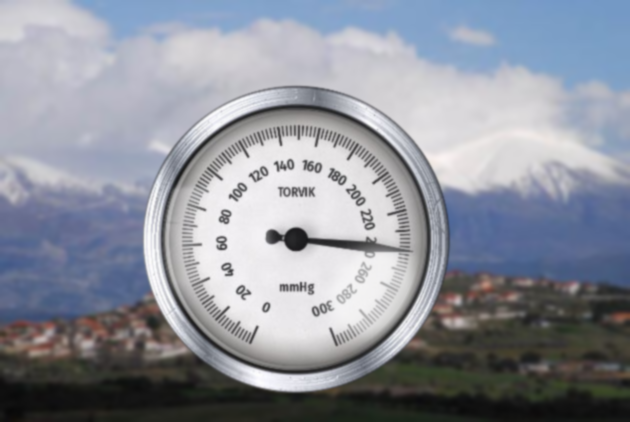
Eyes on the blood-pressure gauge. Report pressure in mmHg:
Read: 240 mmHg
